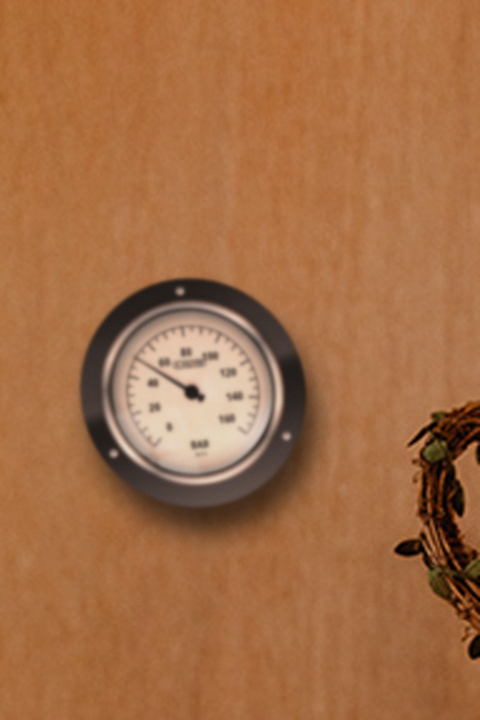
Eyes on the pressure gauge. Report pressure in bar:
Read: 50 bar
